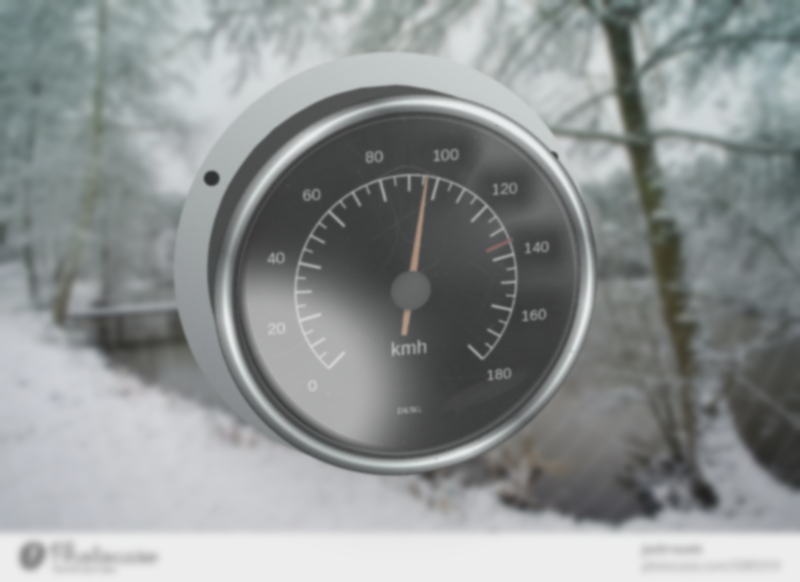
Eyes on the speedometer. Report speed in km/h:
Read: 95 km/h
